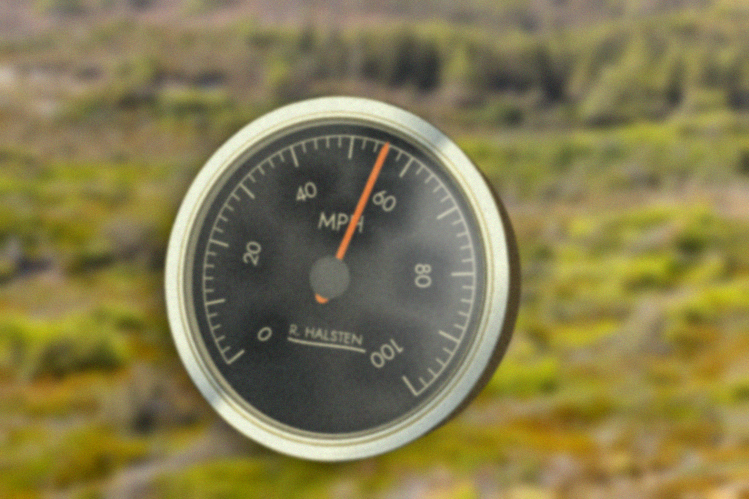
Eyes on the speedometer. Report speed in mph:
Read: 56 mph
